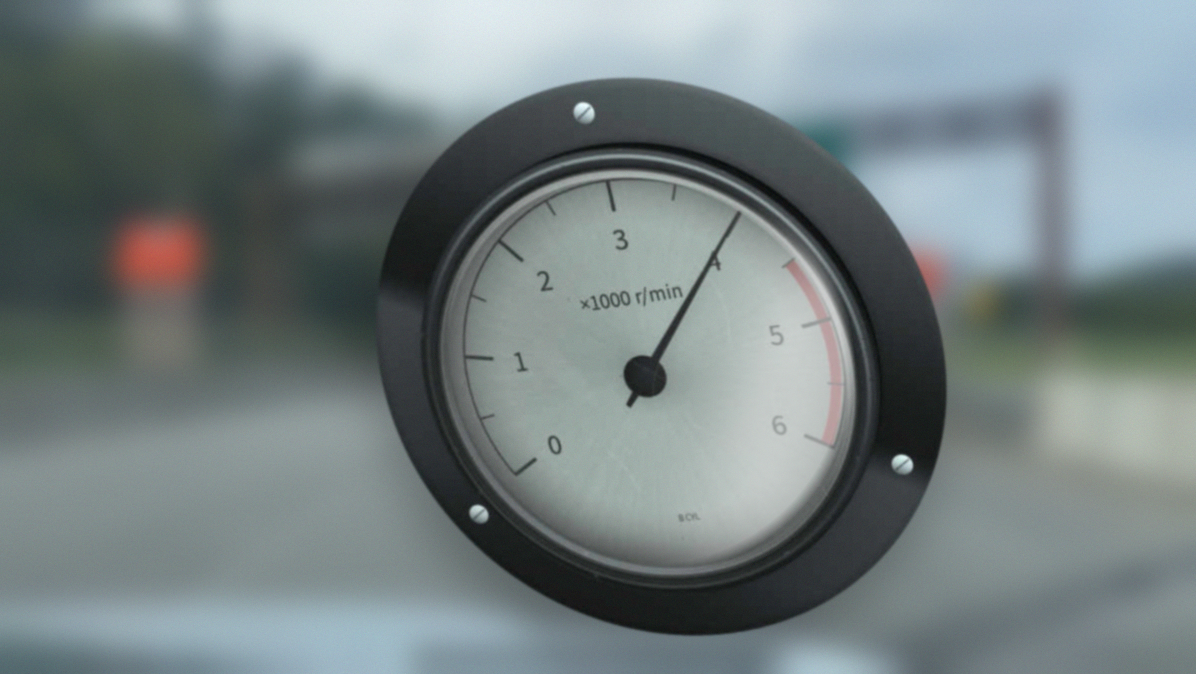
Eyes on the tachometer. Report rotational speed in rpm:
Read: 4000 rpm
